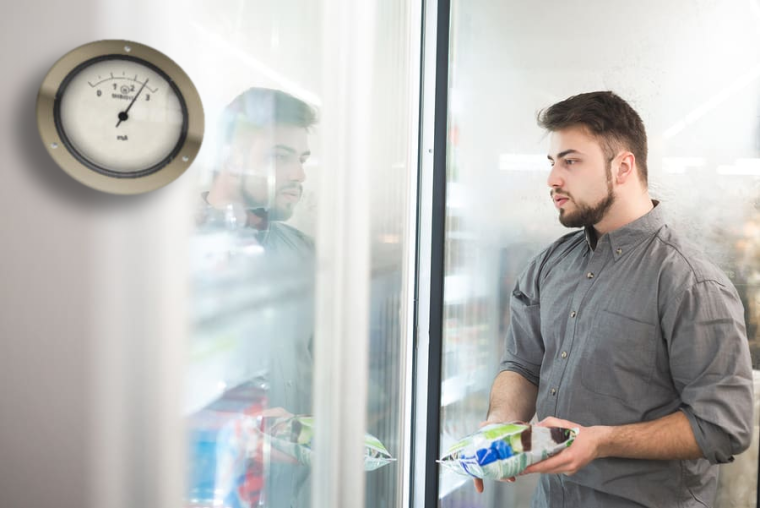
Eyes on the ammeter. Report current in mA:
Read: 2.5 mA
